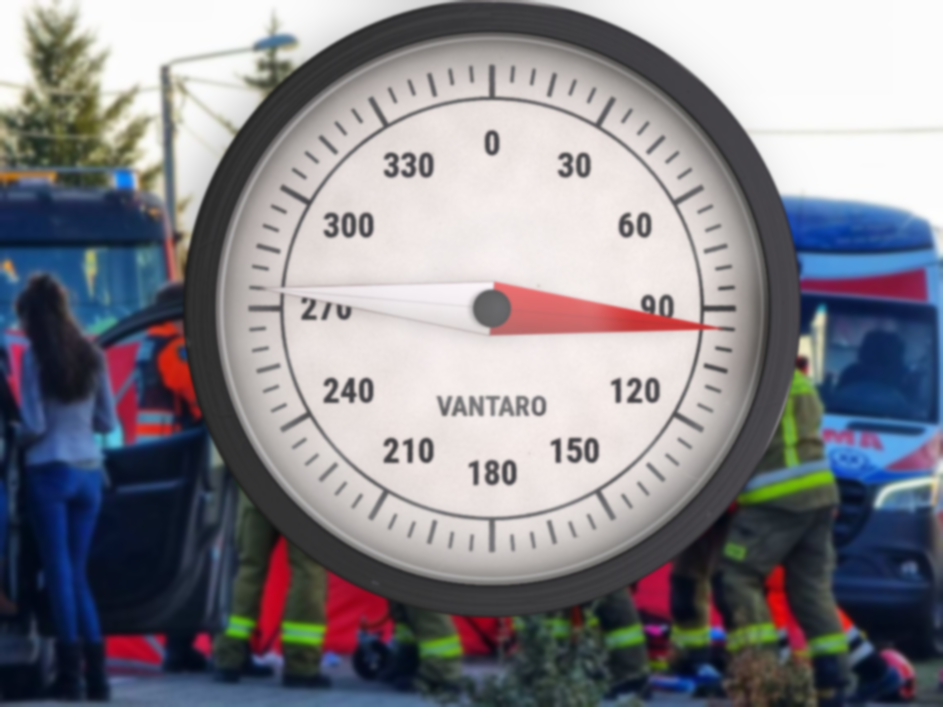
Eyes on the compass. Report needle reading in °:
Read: 95 °
